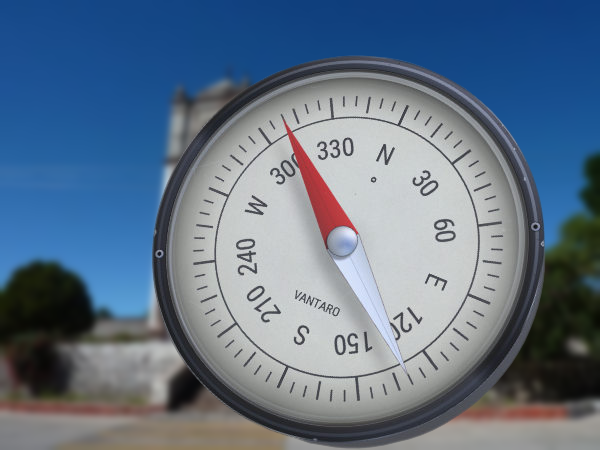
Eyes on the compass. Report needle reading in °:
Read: 310 °
